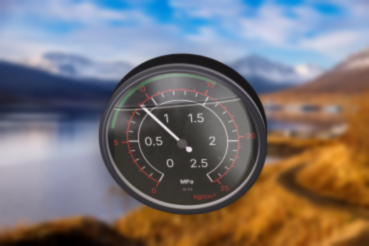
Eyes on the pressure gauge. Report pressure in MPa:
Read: 0.9 MPa
